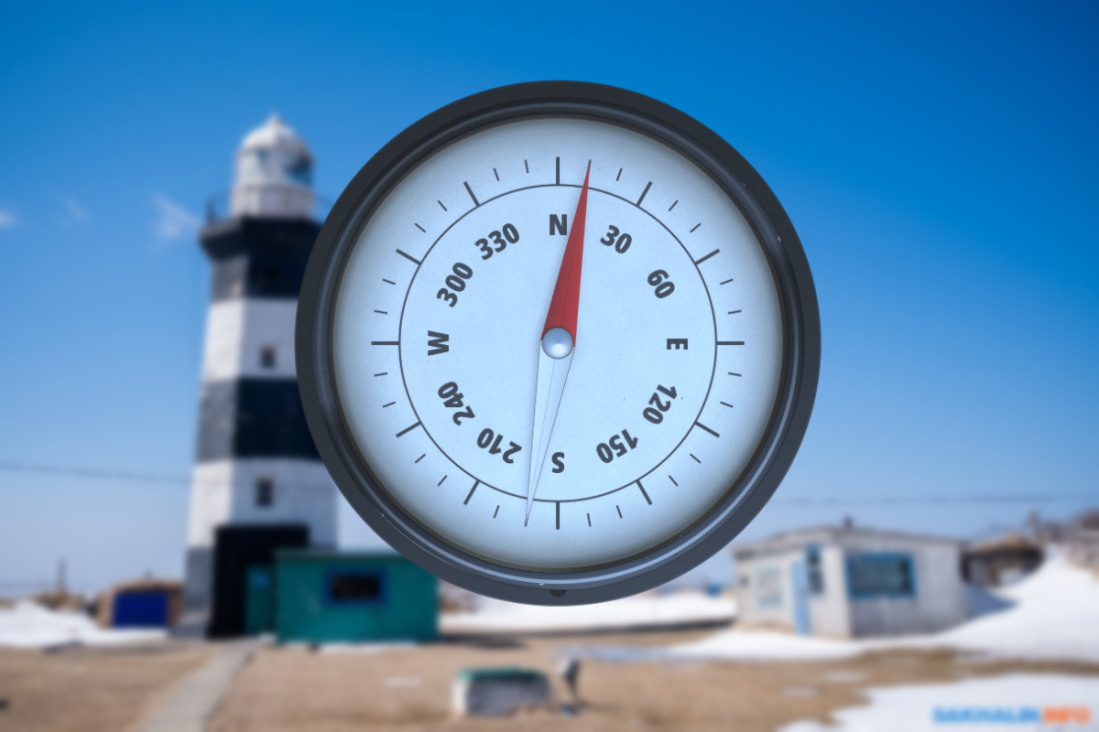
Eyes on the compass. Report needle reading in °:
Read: 10 °
